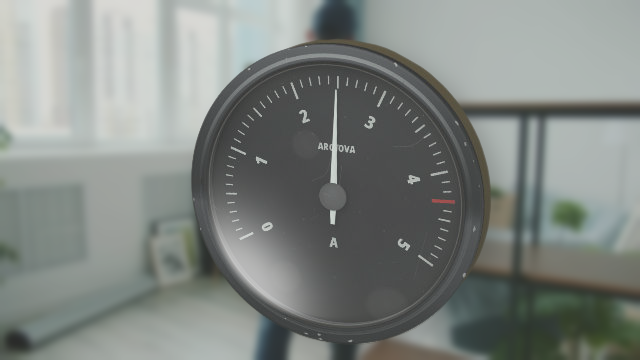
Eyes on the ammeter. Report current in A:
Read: 2.5 A
